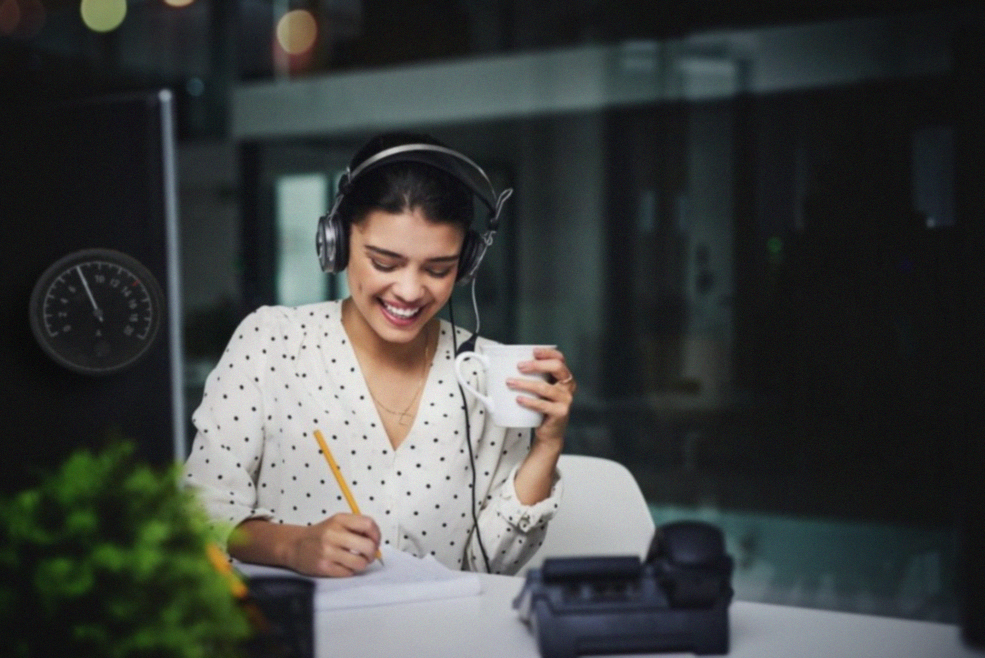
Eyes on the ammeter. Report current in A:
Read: 8 A
